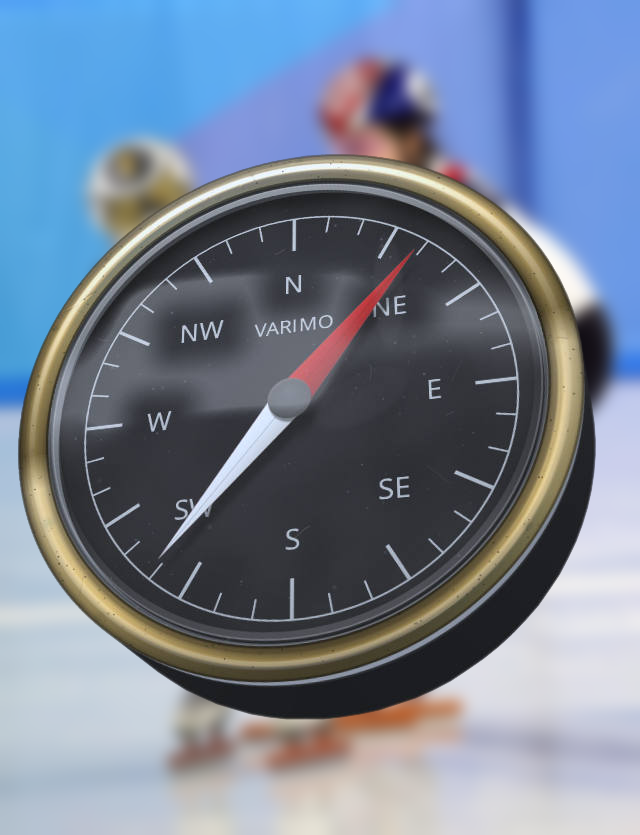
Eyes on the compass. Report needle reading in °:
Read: 40 °
